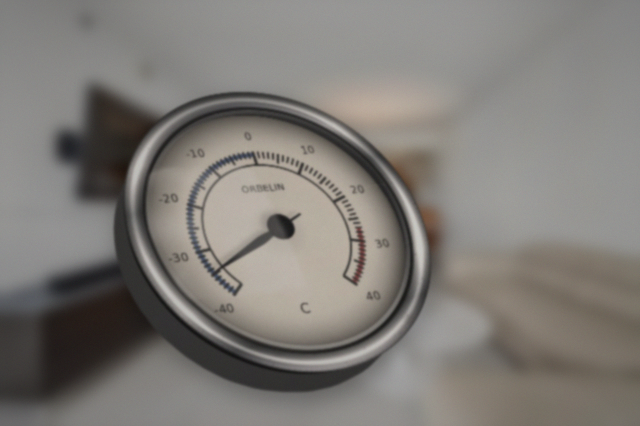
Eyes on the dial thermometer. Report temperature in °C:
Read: -35 °C
